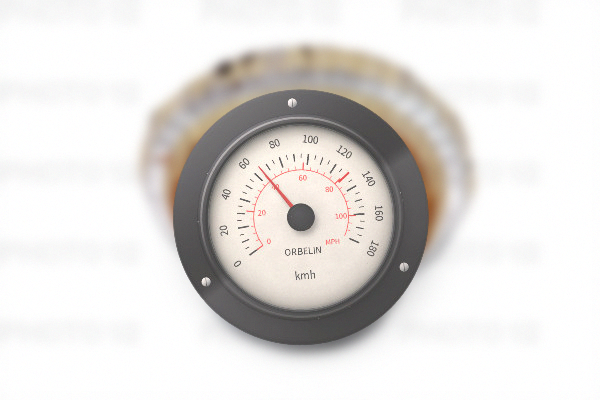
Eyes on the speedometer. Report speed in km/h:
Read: 65 km/h
